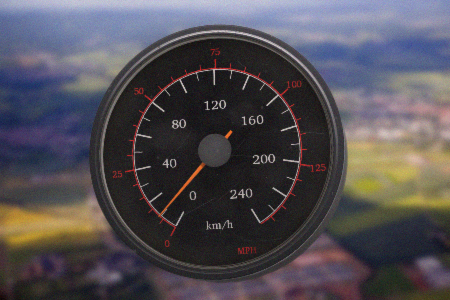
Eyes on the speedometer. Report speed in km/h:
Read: 10 km/h
